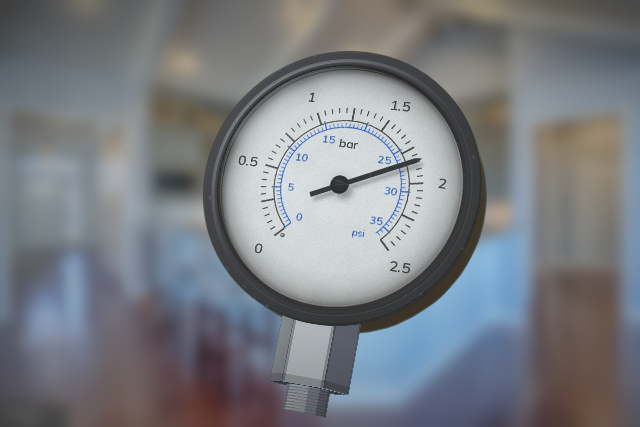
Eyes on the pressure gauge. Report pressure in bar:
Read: 1.85 bar
